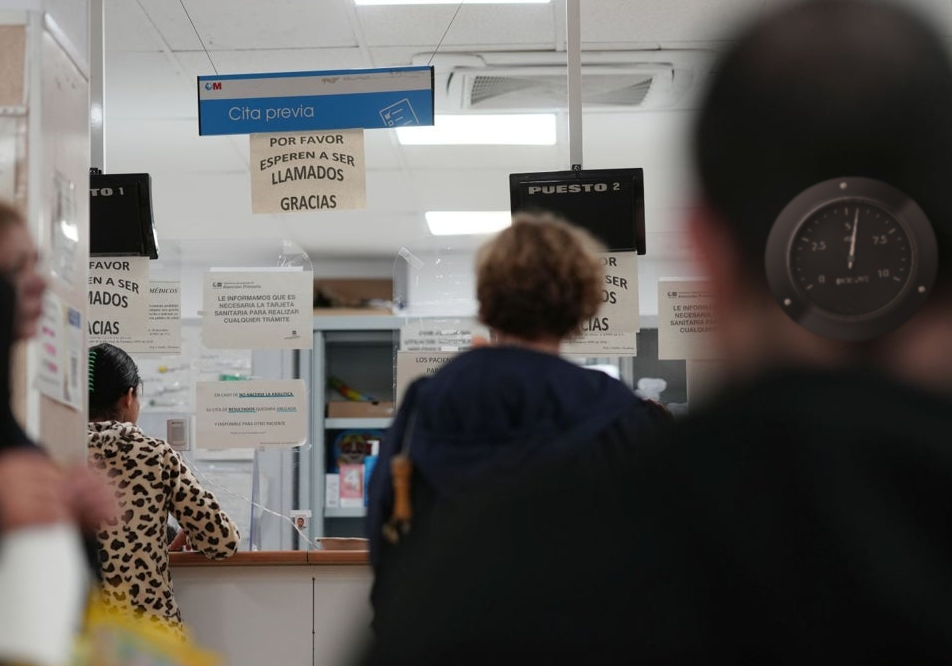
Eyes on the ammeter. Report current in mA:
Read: 5.5 mA
